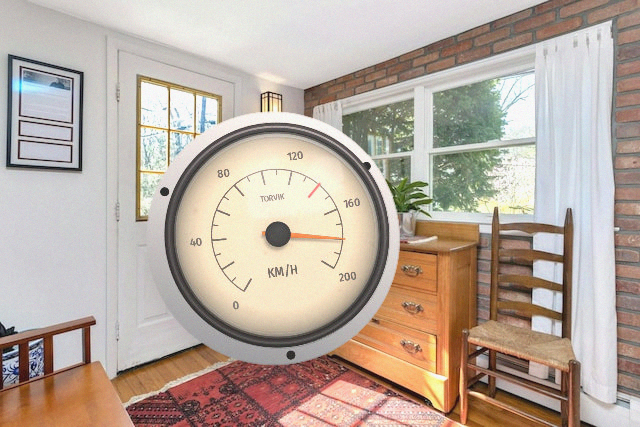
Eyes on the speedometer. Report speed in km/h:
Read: 180 km/h
